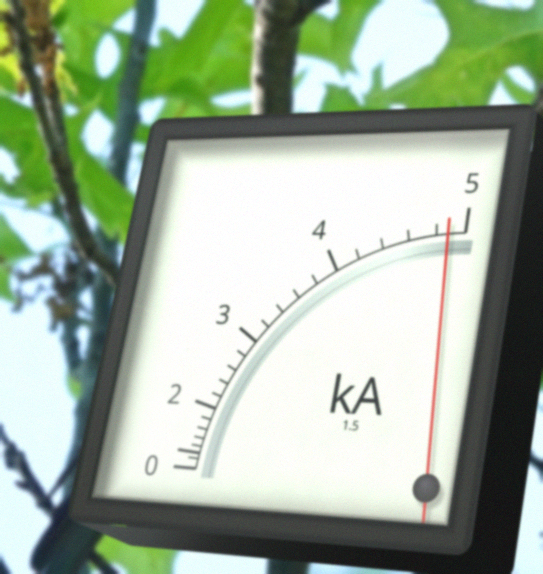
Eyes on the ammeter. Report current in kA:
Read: 4.9 kA
